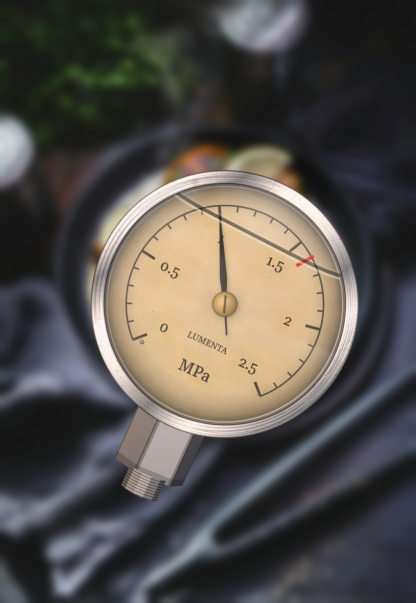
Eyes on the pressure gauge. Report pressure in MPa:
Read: 1 MPa
